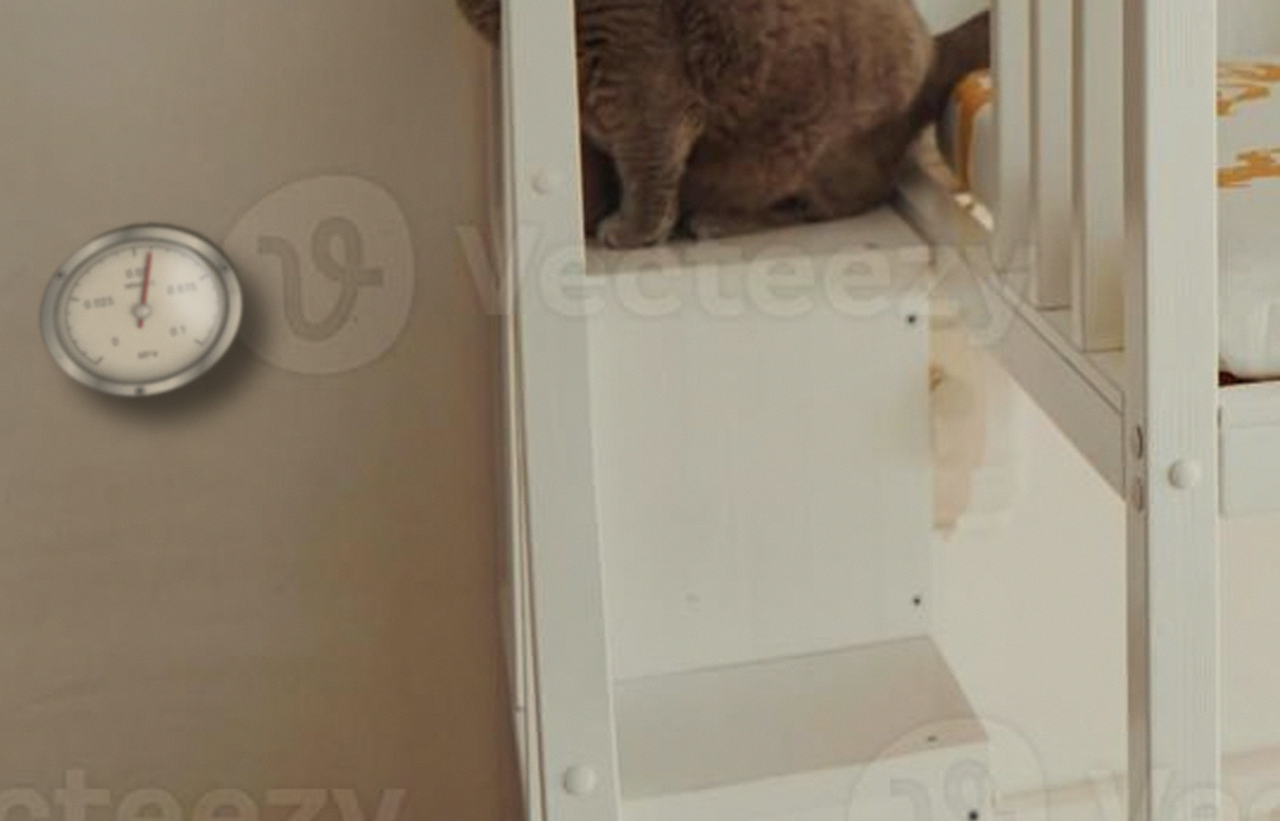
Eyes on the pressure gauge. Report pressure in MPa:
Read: 0.055 MPa
